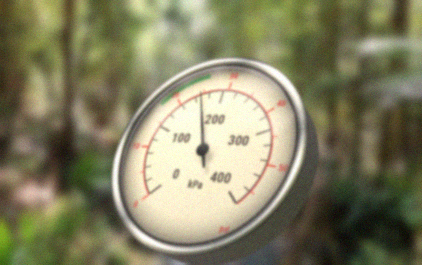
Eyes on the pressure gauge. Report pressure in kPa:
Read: 170 kPa
